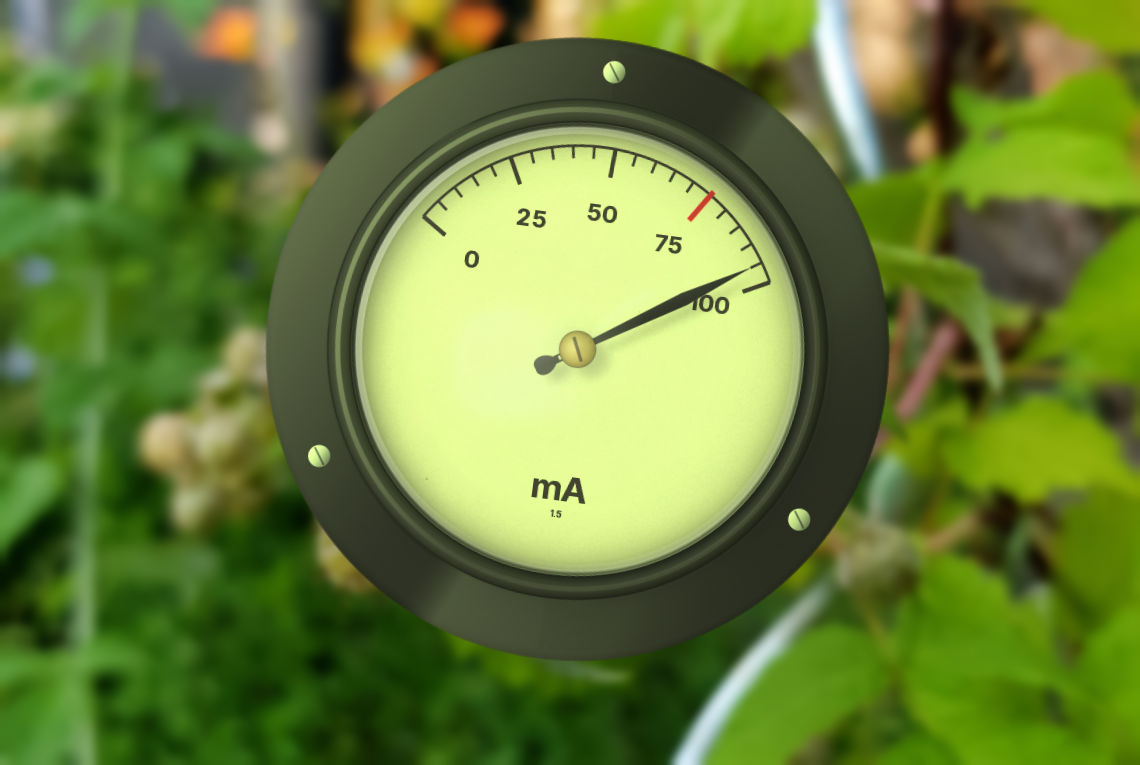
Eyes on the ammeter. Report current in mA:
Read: 95 mA
